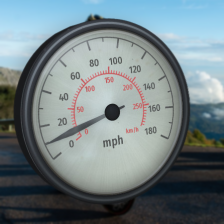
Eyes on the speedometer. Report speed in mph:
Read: 10 mph
